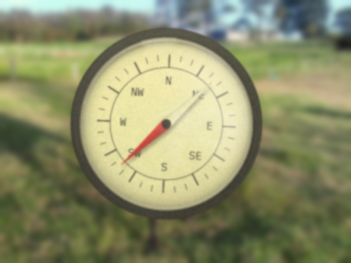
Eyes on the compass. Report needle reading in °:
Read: 225 °
